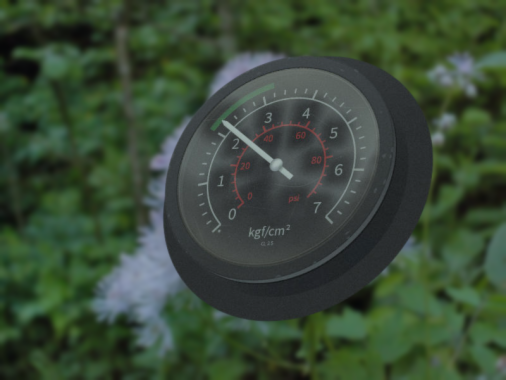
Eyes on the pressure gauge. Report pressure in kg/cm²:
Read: 2.2 kg/cm²
